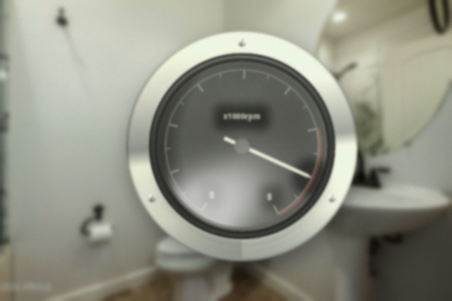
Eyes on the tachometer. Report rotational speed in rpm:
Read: 7000 rpm
